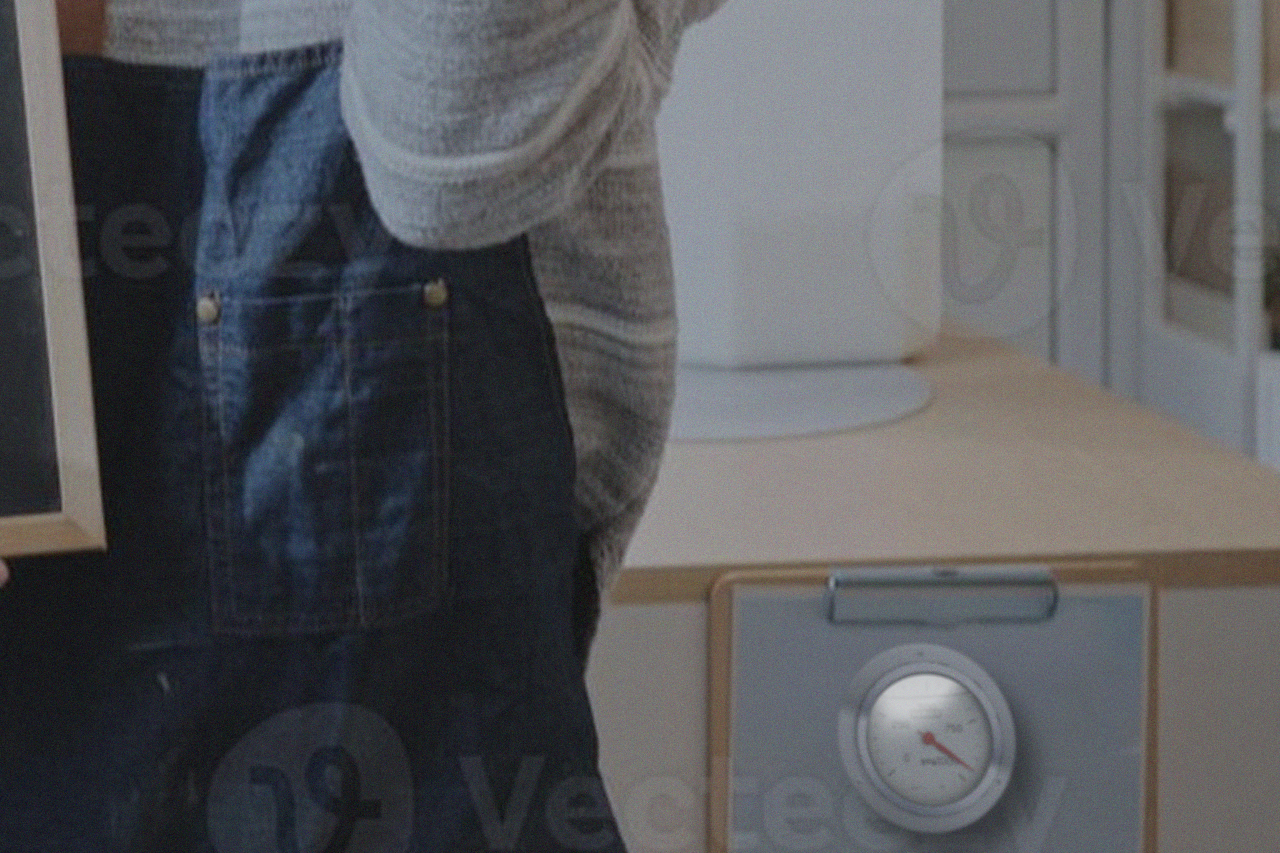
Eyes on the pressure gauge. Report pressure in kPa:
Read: 950 kPa
